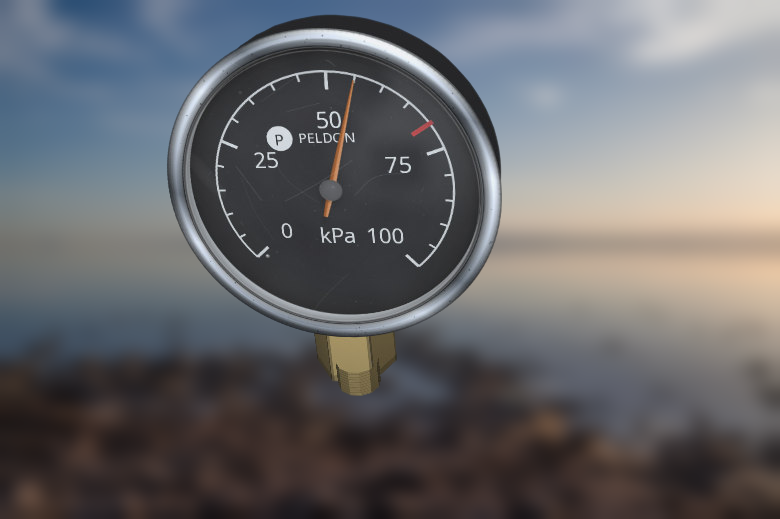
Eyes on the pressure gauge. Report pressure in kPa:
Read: 55 kPa
